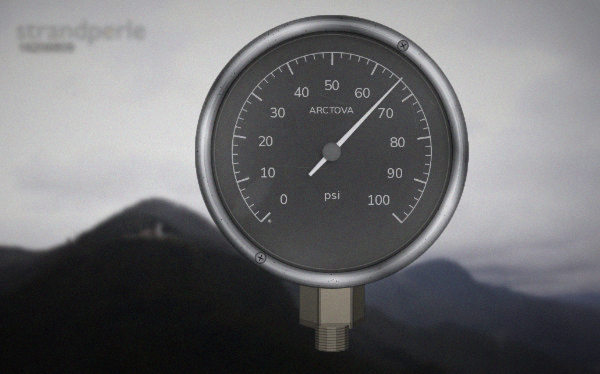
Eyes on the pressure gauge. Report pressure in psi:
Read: 66 psi
